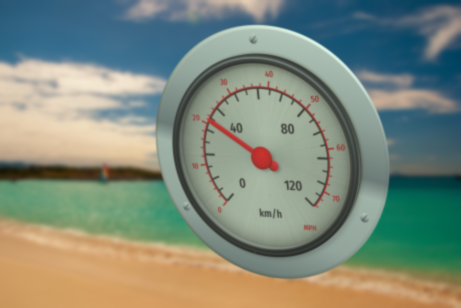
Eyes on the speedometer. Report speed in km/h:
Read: 35 km/h
